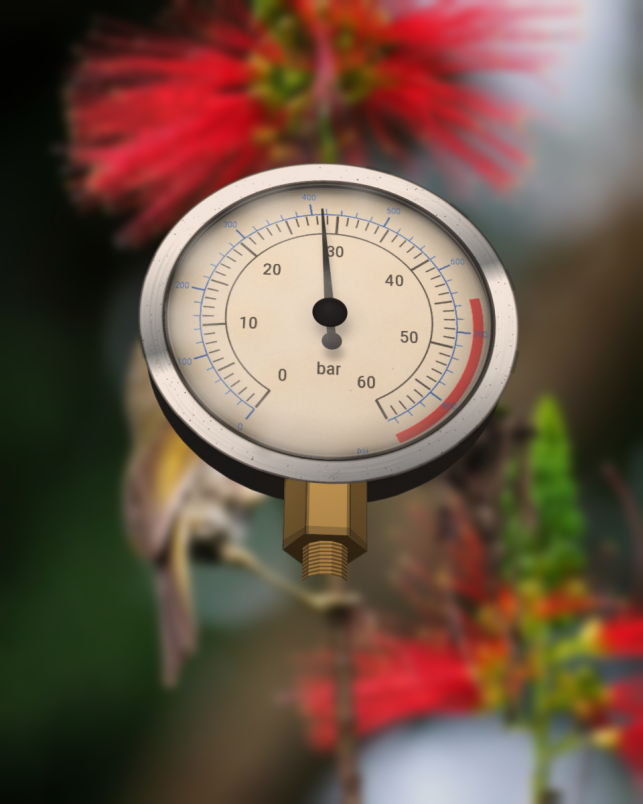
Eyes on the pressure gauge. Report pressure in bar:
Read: 28.5 bar
